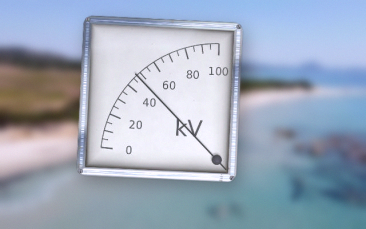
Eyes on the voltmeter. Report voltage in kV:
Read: 47.5 kV
